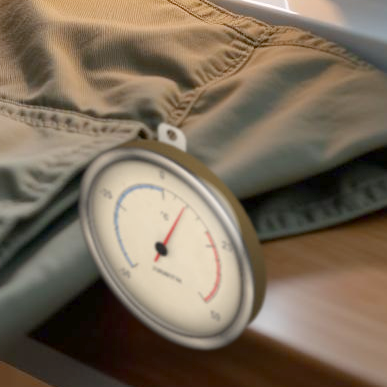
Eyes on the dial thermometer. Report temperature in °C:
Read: 10 °C
